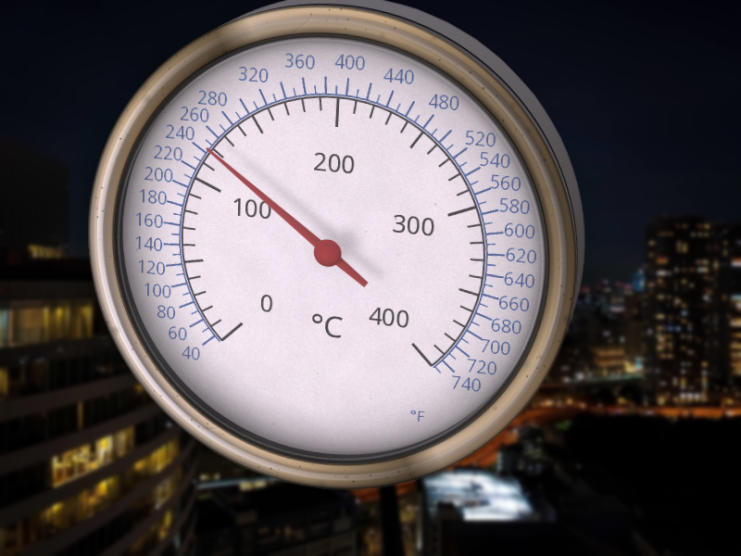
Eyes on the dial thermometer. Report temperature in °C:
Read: 120 °C
